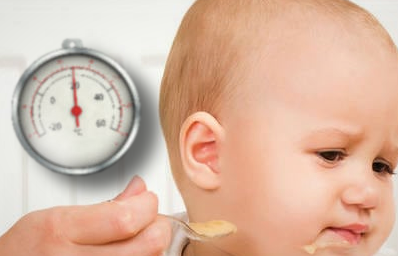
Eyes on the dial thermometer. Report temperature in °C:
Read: 20 °C
